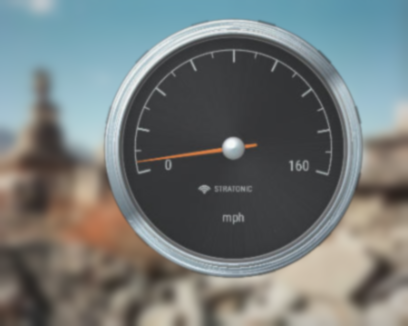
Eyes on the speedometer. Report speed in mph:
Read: 5 mph
